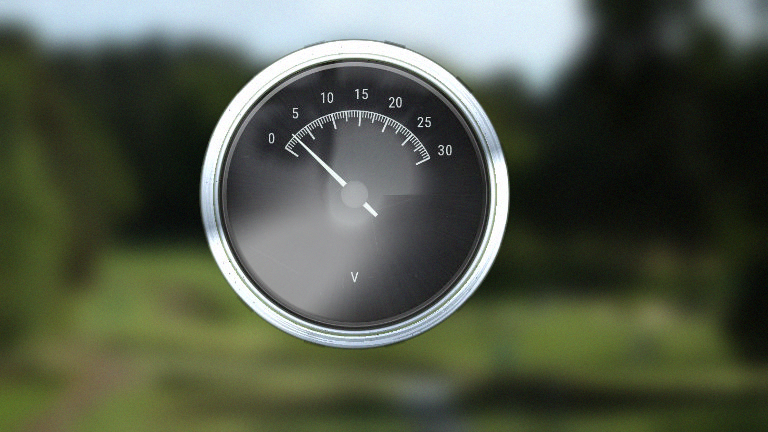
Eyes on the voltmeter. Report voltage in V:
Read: 2.5 V
